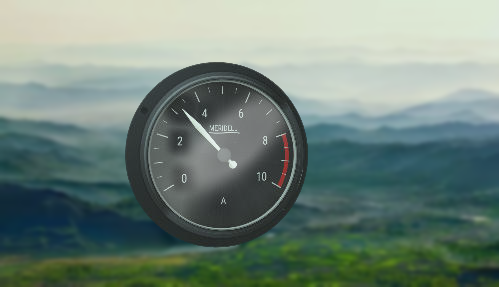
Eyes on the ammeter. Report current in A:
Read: 3.25 A
